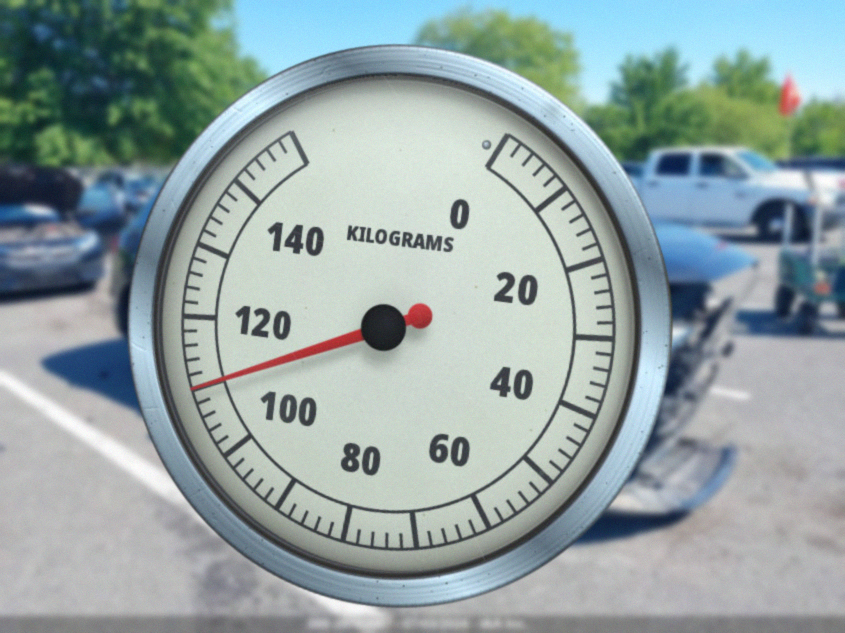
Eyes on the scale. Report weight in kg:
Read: 110 kg
